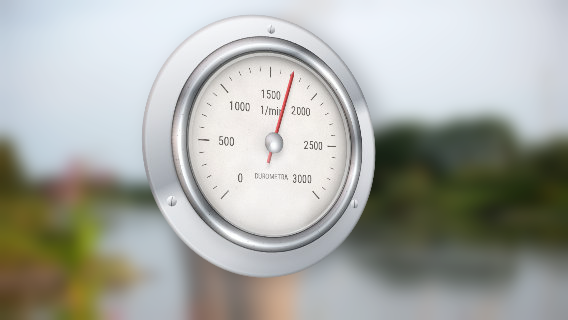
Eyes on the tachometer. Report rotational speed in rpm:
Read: 1700 rpm
